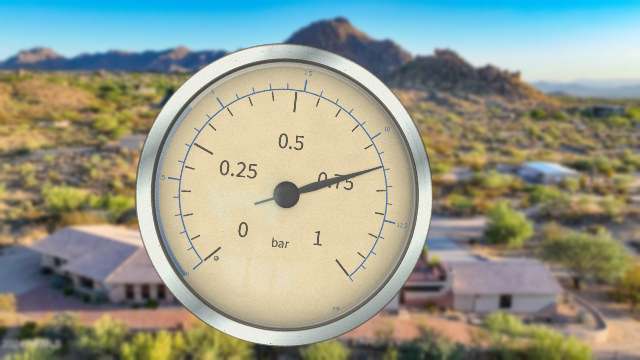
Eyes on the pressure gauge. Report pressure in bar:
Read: 0.75 bar
